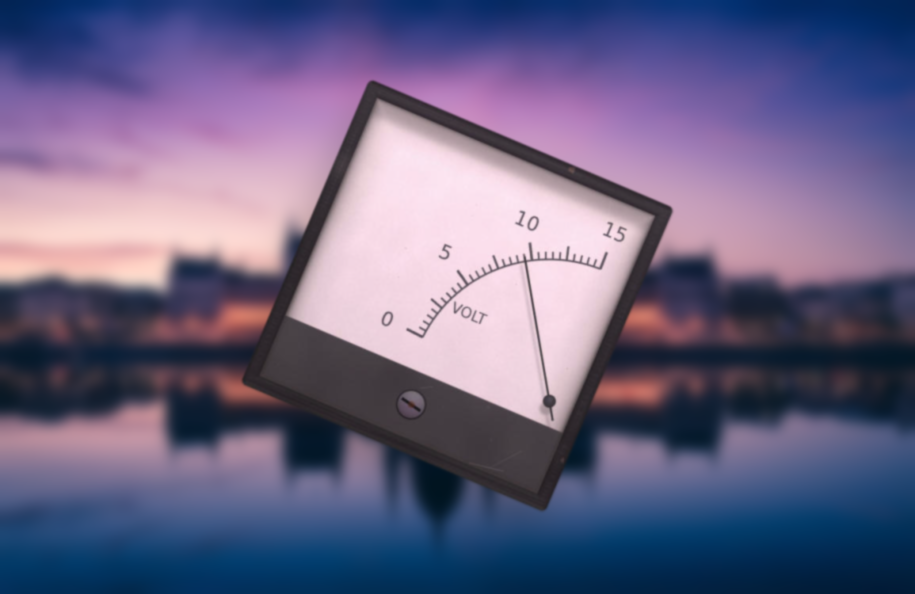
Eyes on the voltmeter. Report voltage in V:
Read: 9.5 V
